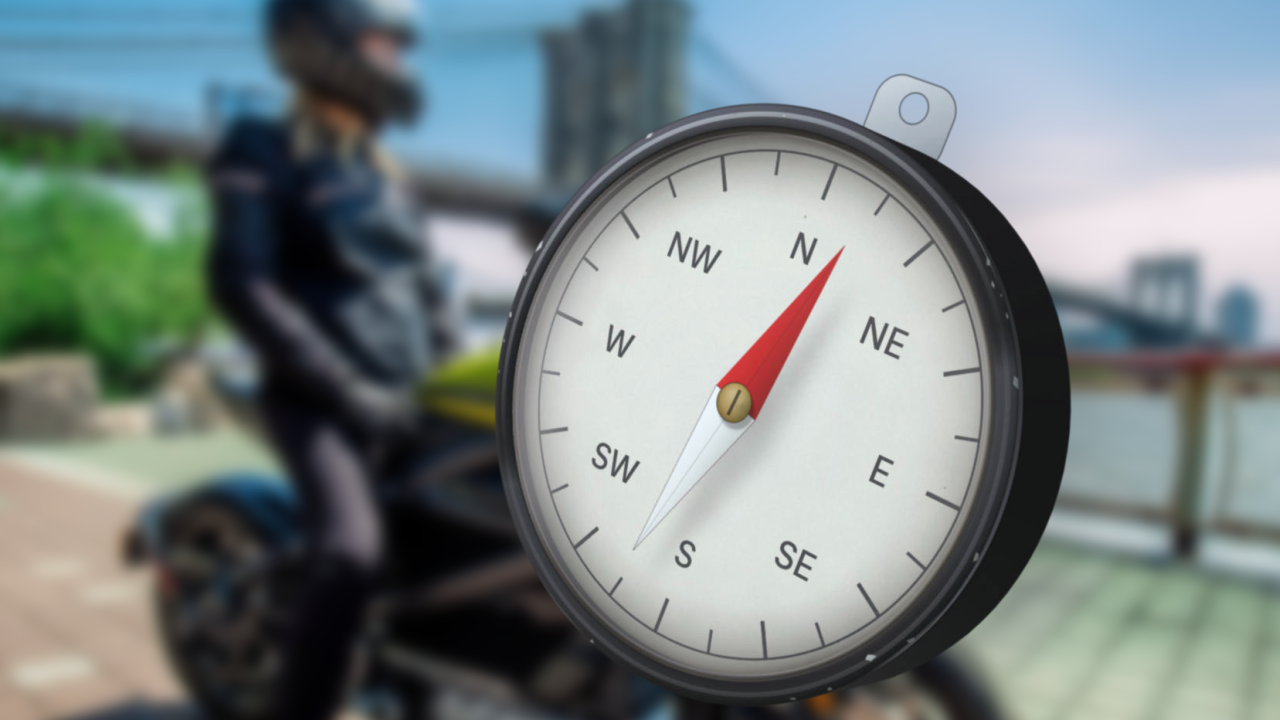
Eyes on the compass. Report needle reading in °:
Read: 15 °
